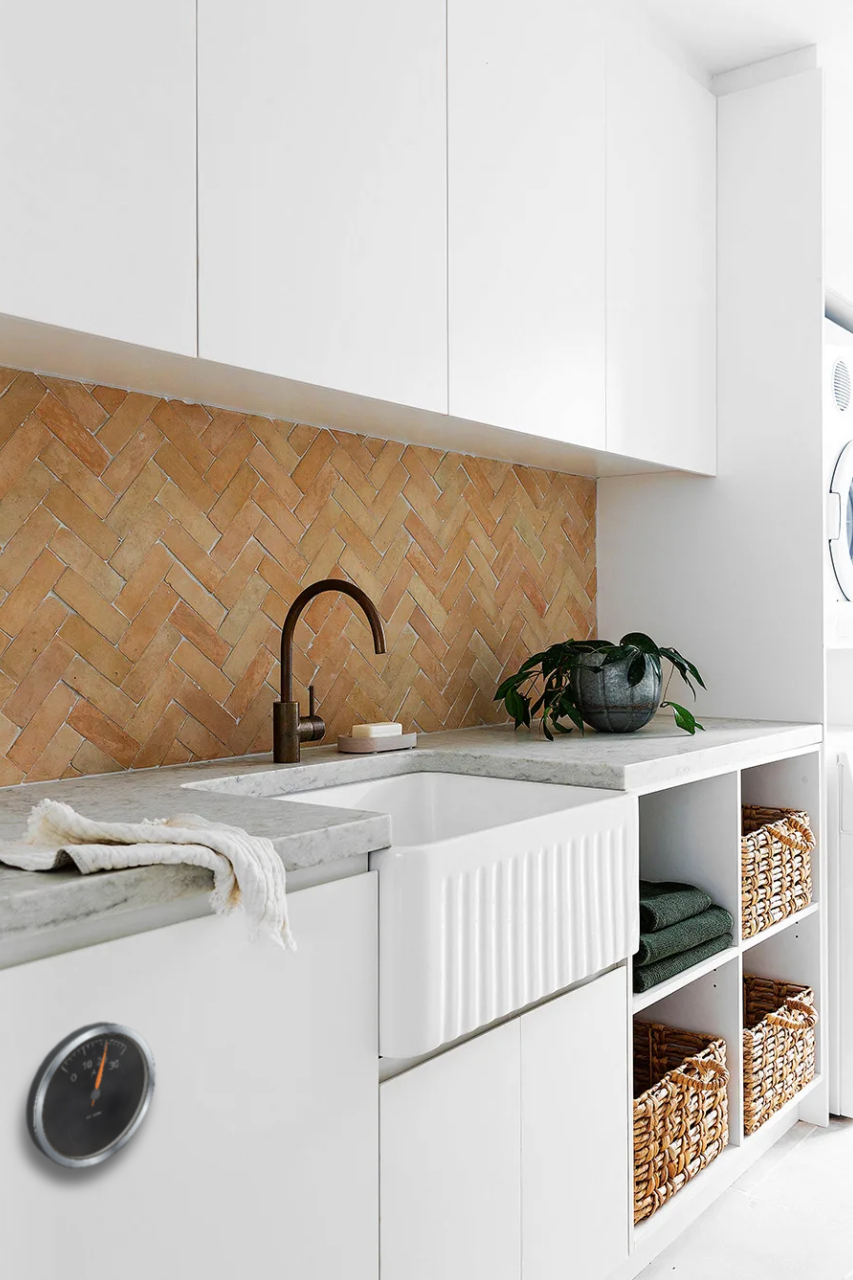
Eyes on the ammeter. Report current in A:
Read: 20 A
